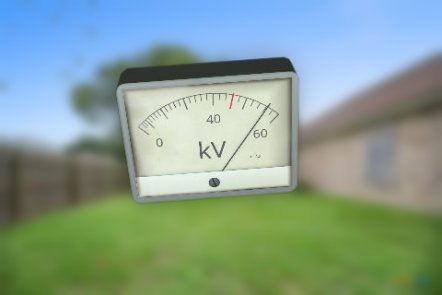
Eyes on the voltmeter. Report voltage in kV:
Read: 56 kV
